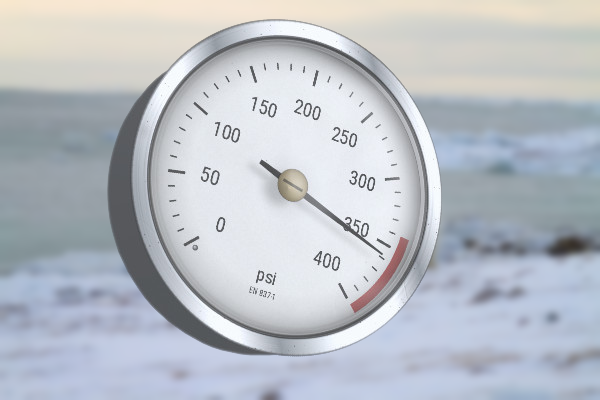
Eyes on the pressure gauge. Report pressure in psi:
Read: 360 psi
